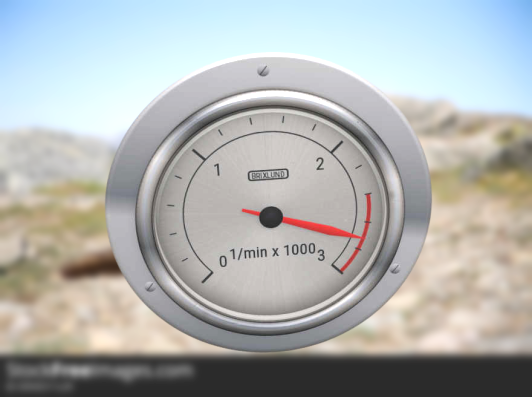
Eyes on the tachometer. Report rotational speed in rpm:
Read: 2700 rpm
